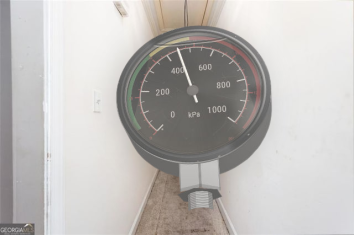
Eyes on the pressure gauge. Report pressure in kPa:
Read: 450 kPa
